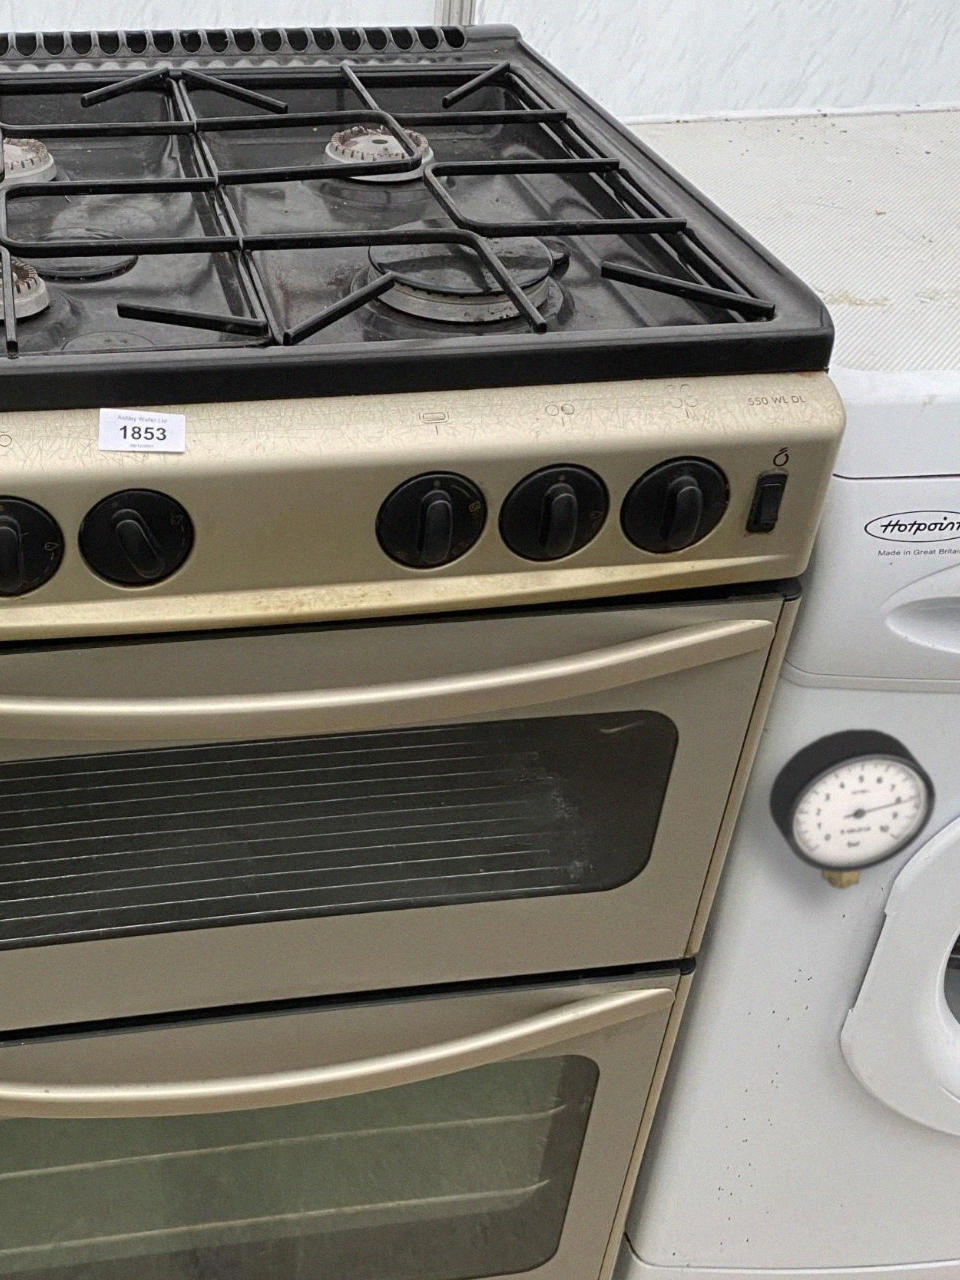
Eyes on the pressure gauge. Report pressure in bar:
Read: 8 bar
